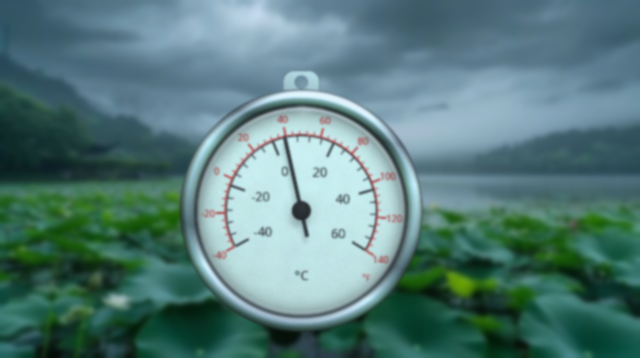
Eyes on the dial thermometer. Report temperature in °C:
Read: 4 °C
